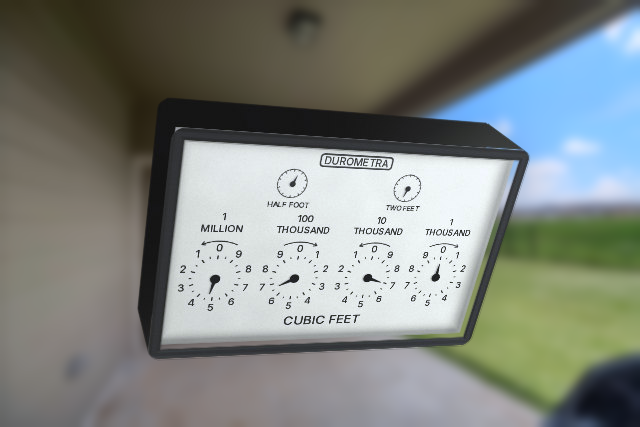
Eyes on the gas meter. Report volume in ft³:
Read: 467000 ft³
